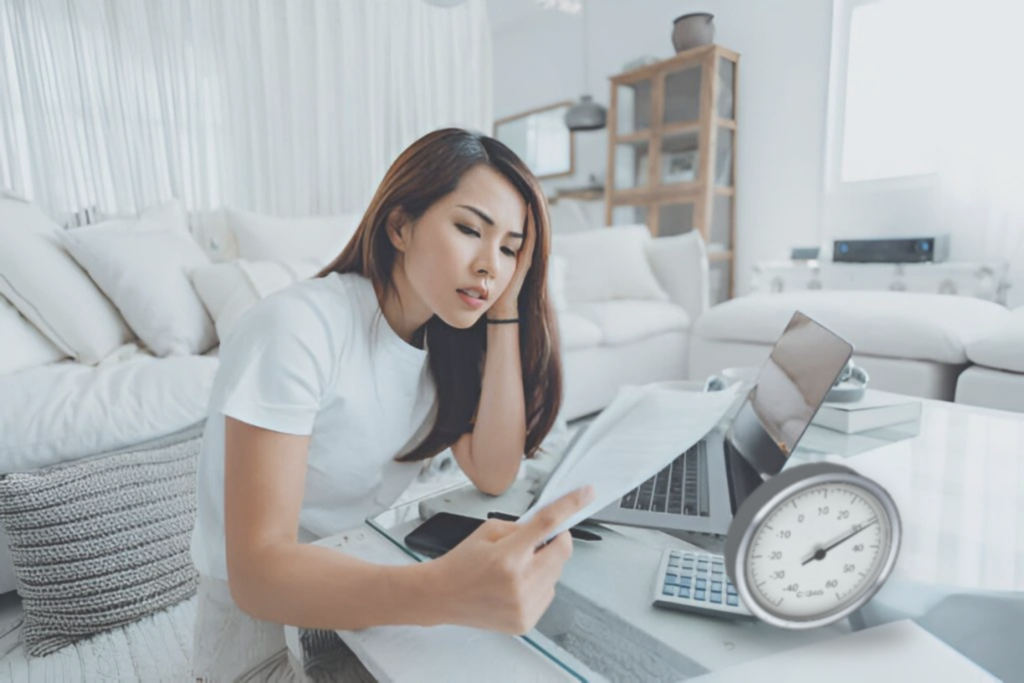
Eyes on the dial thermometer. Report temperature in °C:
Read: 30 °C
